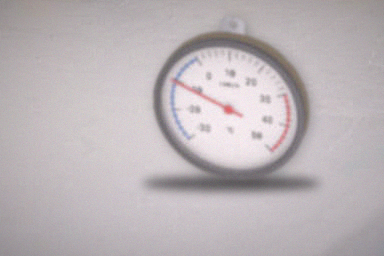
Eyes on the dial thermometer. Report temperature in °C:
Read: -10 °C
